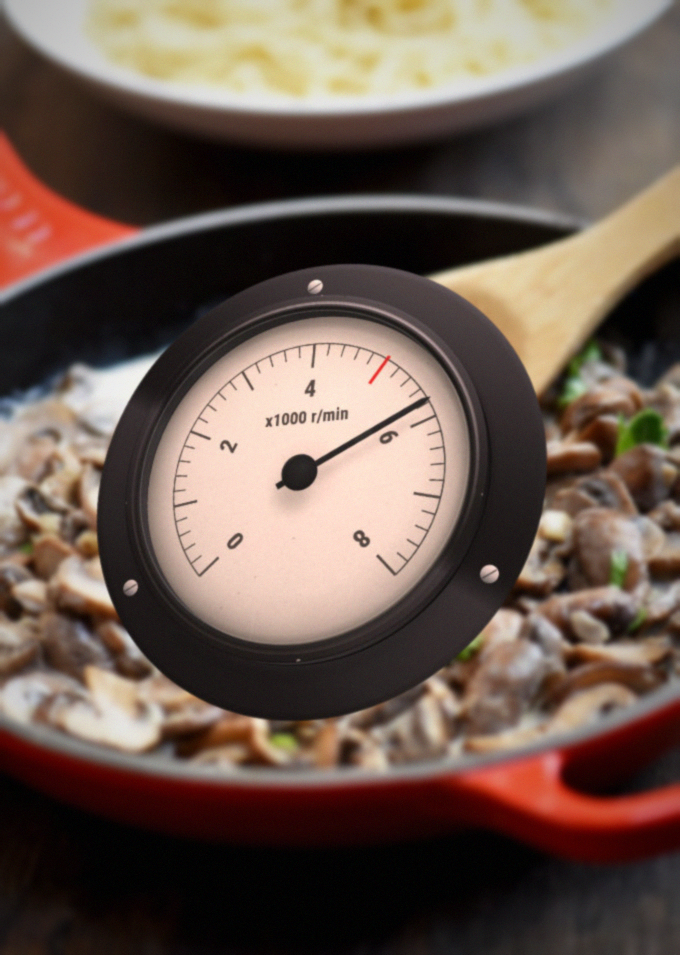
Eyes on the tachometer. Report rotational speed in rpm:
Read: 5800 rpm
